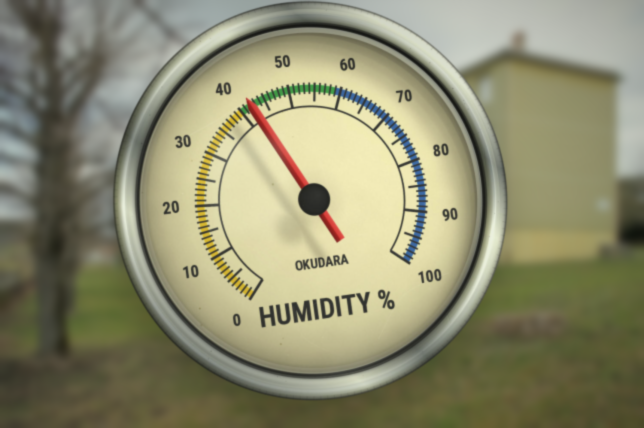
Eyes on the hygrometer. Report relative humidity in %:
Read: 42 %
